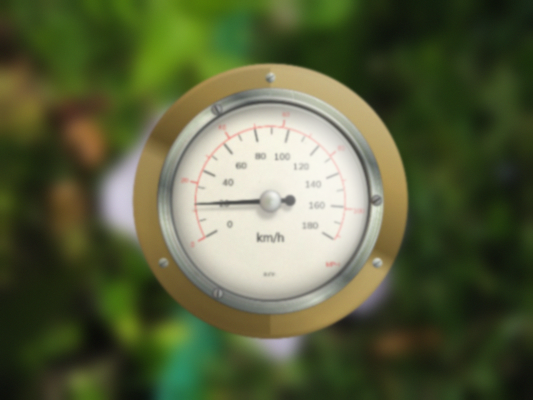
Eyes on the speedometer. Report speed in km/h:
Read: 20 km/h
